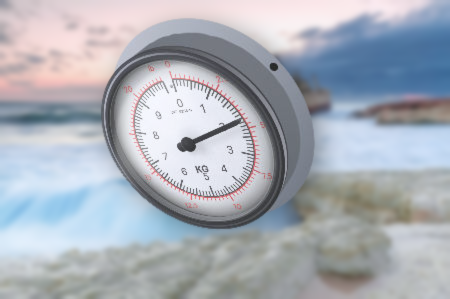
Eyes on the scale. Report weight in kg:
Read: 2 kg
